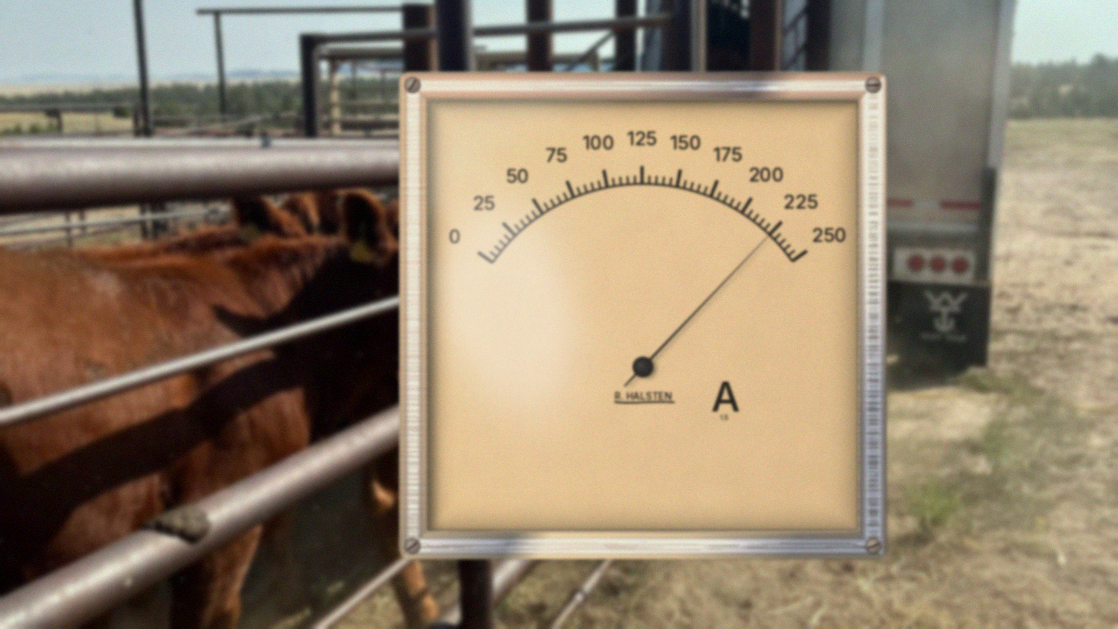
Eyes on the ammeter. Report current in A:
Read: 225 A
